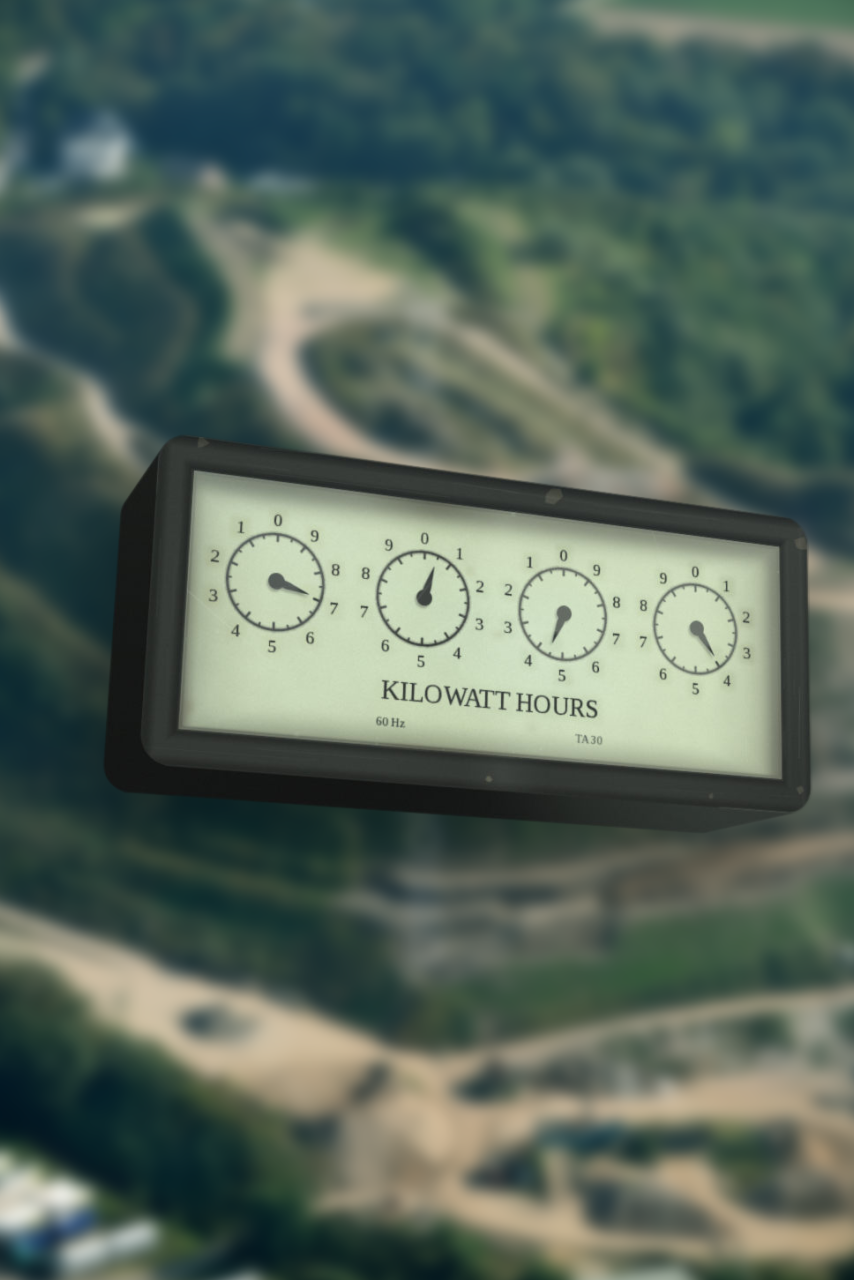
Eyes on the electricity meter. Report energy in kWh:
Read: 7044 kWh
